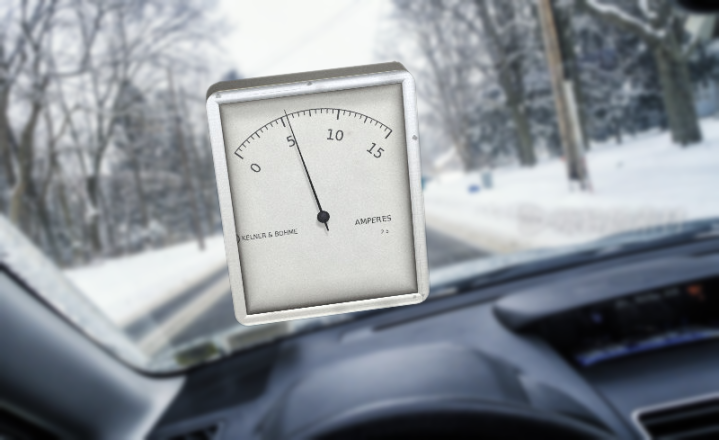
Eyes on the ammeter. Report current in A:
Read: 5.5 A
